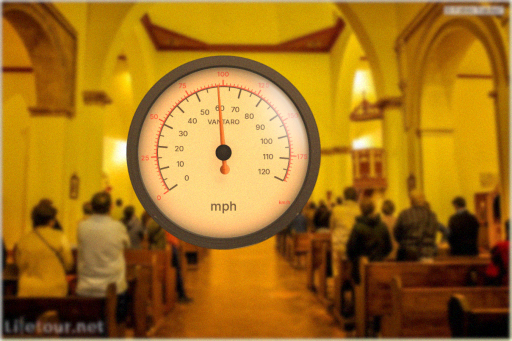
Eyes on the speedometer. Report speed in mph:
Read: 60 mph
